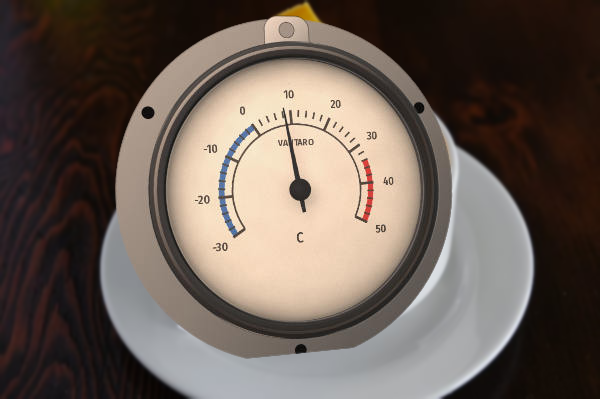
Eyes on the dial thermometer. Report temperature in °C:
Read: 8 °C
